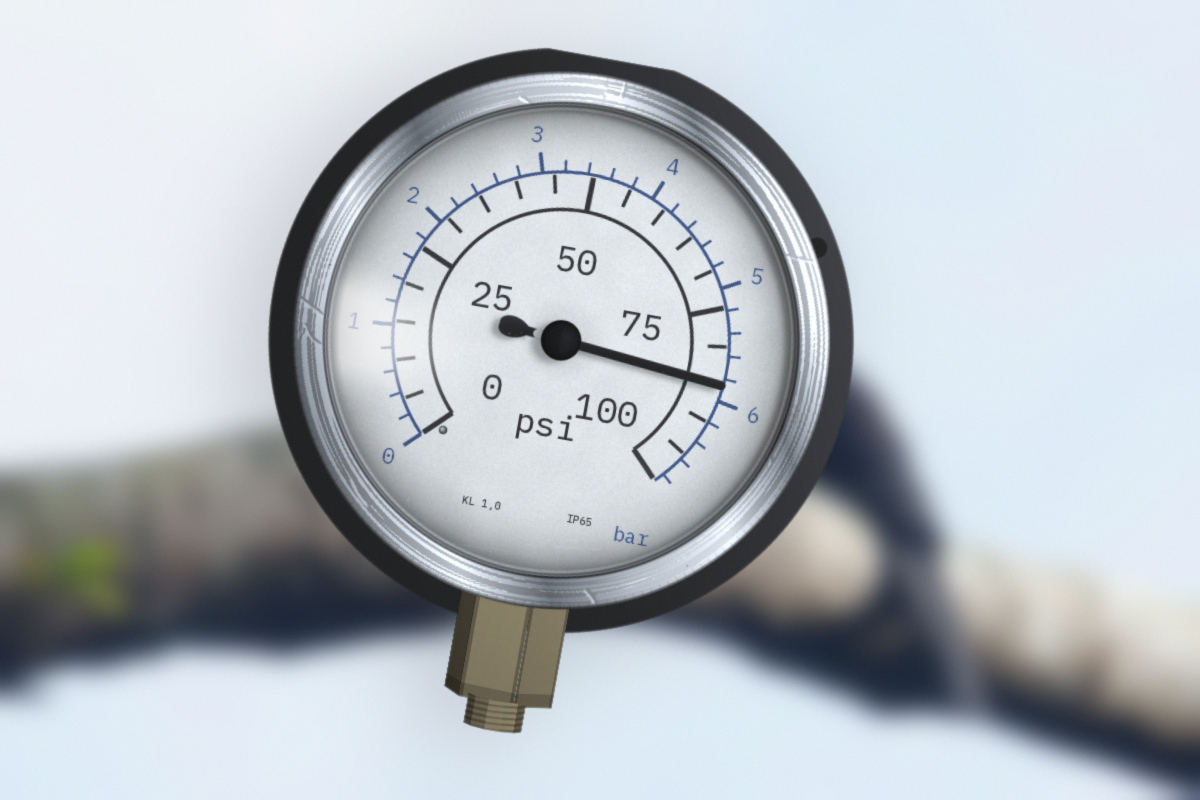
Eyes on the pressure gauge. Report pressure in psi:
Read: 85 psi
